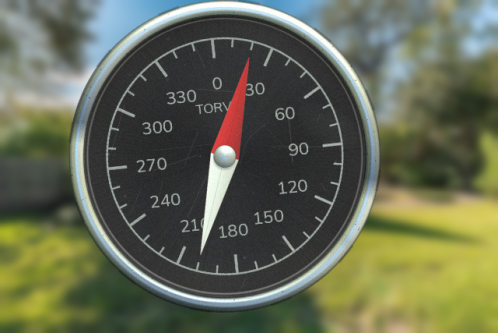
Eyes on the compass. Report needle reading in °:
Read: 20 °
